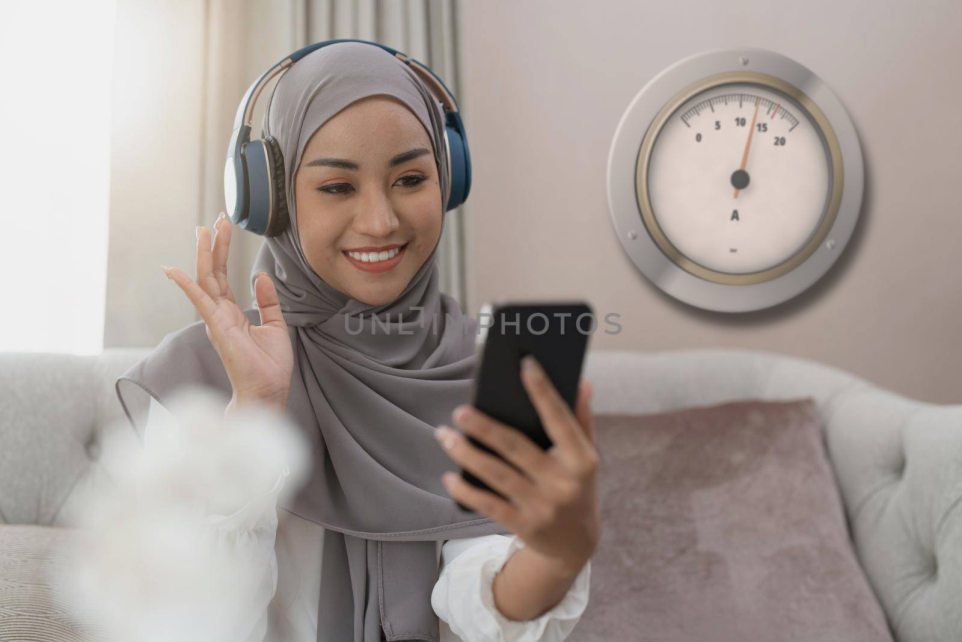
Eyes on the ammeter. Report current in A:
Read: 12.5 A
